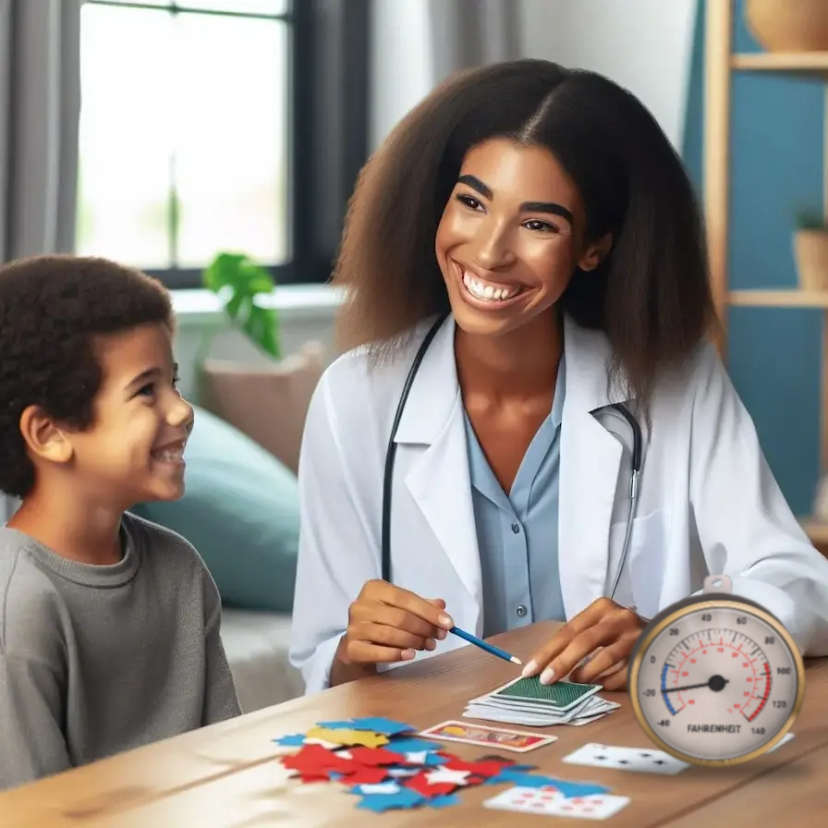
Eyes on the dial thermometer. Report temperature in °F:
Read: -20 °F
